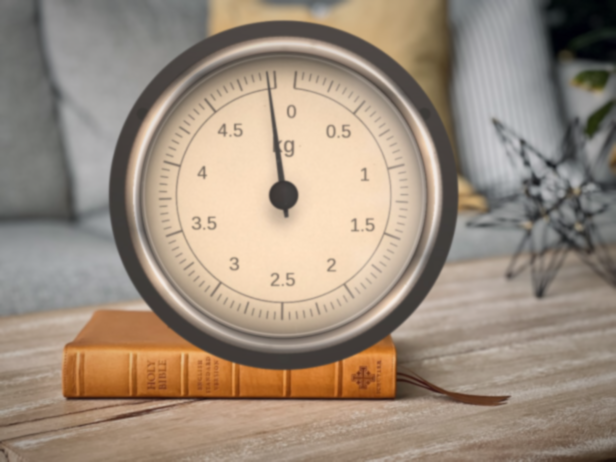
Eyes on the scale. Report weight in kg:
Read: 4.95 kg
